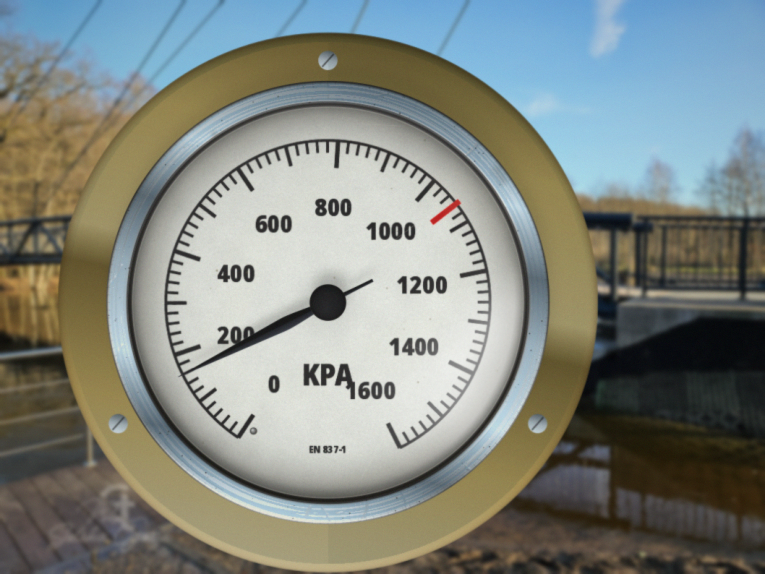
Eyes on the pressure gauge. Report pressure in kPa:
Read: 160 kPa
